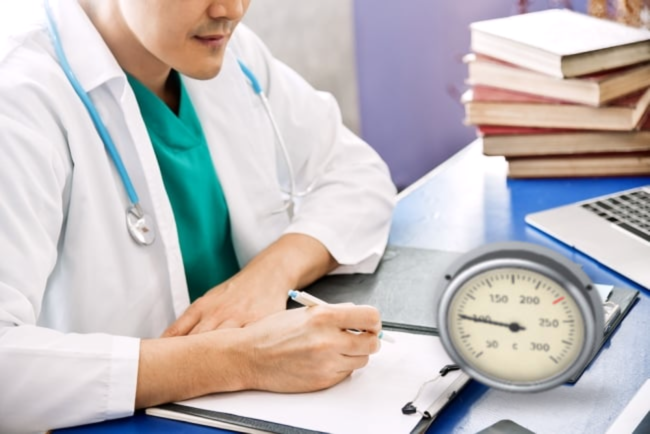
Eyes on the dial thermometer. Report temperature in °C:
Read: 100 °C
